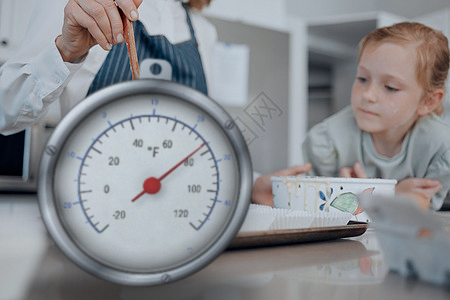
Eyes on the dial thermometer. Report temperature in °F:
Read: 76 °F
